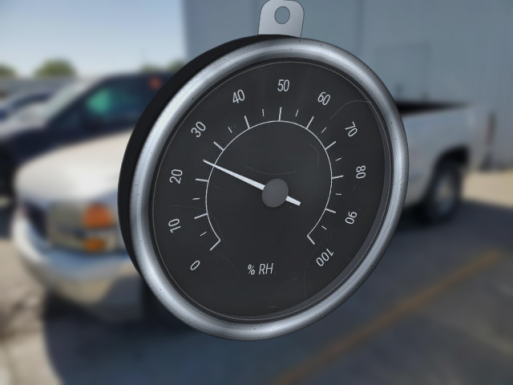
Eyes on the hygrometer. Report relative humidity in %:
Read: 25 %
